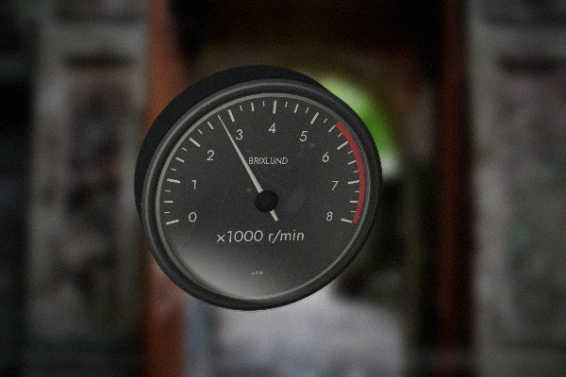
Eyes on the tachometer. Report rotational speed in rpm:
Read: 2750 rpm
